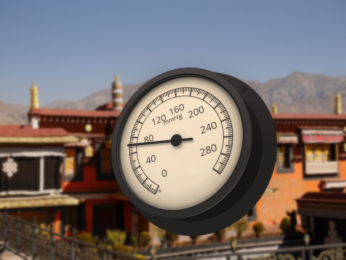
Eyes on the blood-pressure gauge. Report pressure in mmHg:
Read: 70 mmHg
